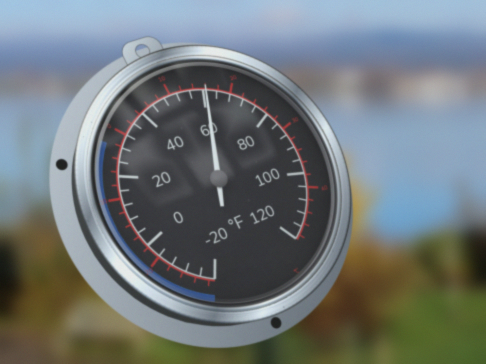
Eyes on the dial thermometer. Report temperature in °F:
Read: 60 °F
